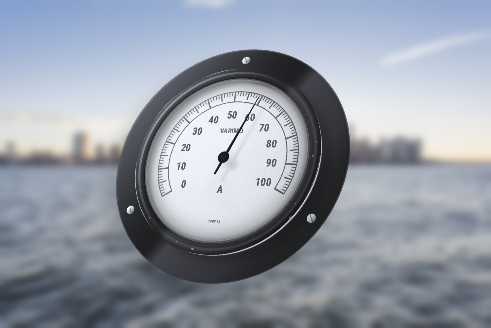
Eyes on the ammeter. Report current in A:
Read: 60 A
